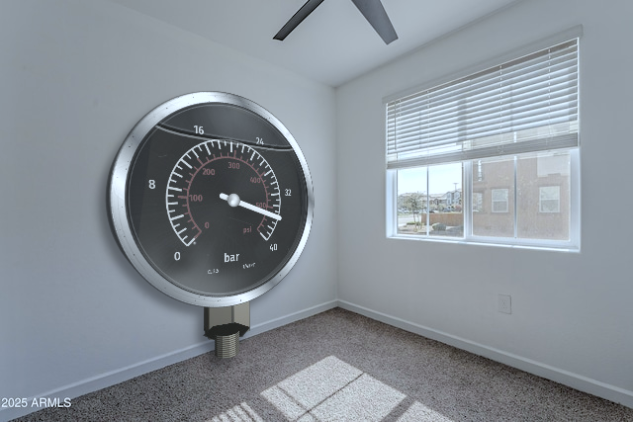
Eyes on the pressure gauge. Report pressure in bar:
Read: 36 bar
